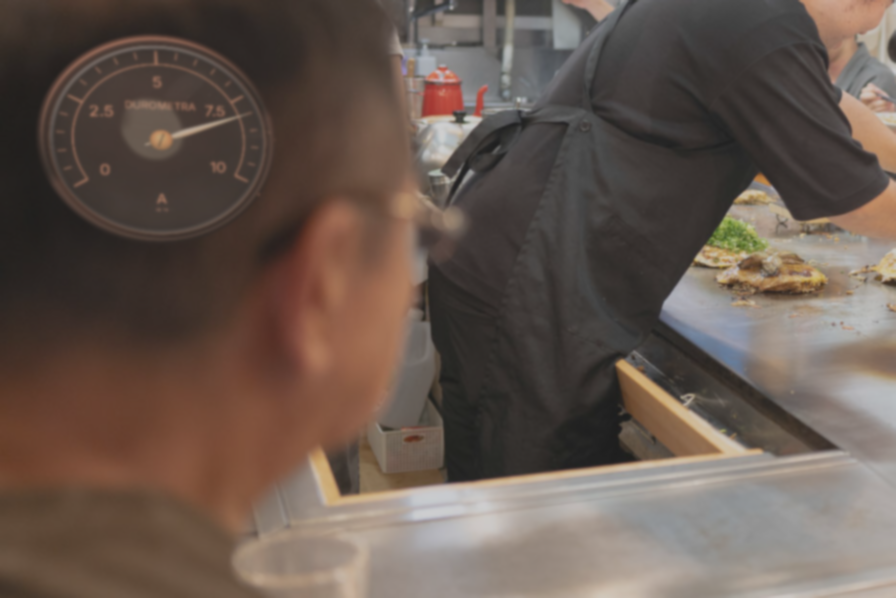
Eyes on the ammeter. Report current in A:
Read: 8 A
